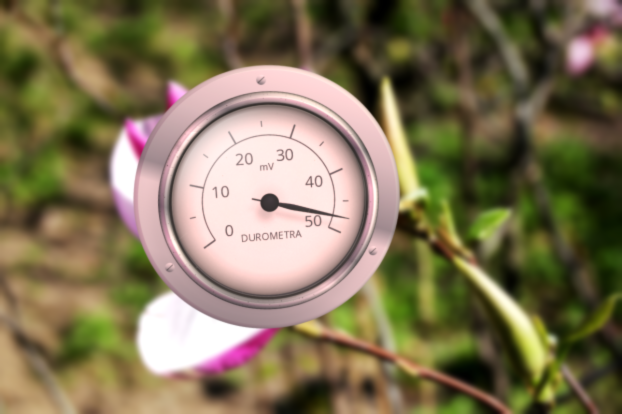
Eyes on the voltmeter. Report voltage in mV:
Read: 47.5 mV
